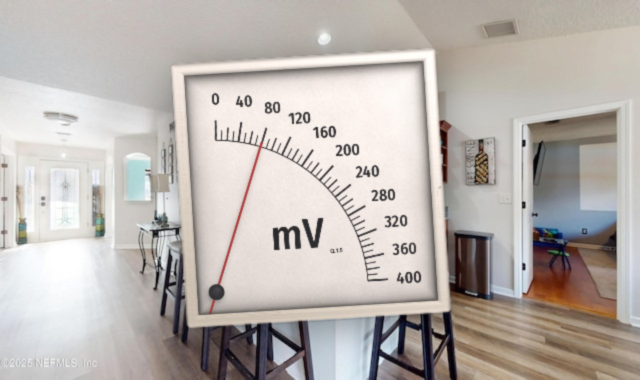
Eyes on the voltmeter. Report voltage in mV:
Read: 80 mV
